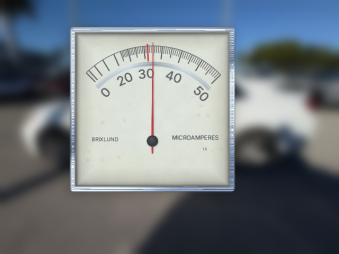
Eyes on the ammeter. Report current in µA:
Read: 32.5 µA
